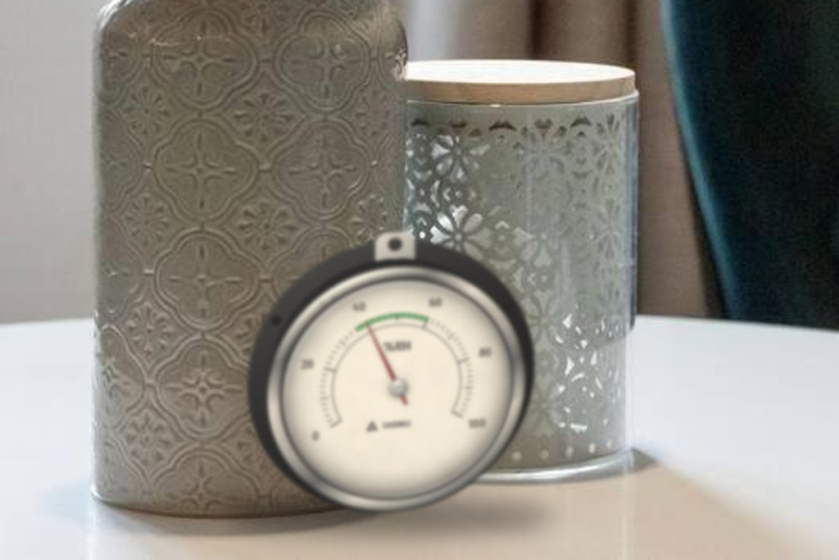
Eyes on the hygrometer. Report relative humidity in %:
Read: 40 %
